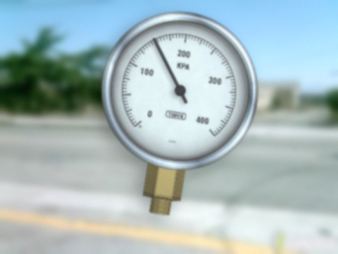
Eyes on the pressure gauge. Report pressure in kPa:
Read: 150 kPa
